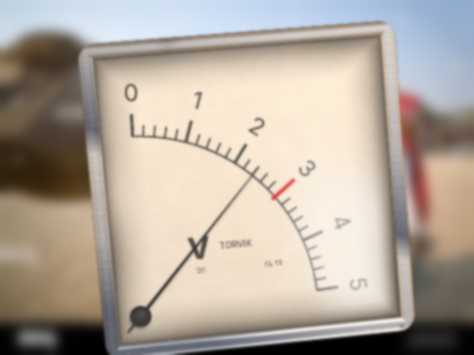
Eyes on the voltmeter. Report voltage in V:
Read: 2.4 V
